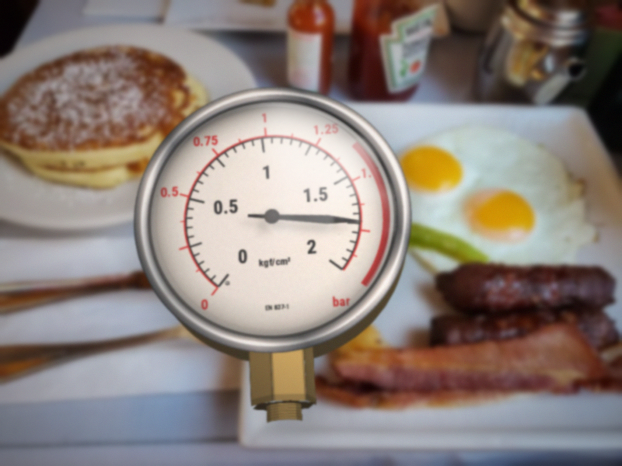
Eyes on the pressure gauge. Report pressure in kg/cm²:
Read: 1.75 kg/cm²
